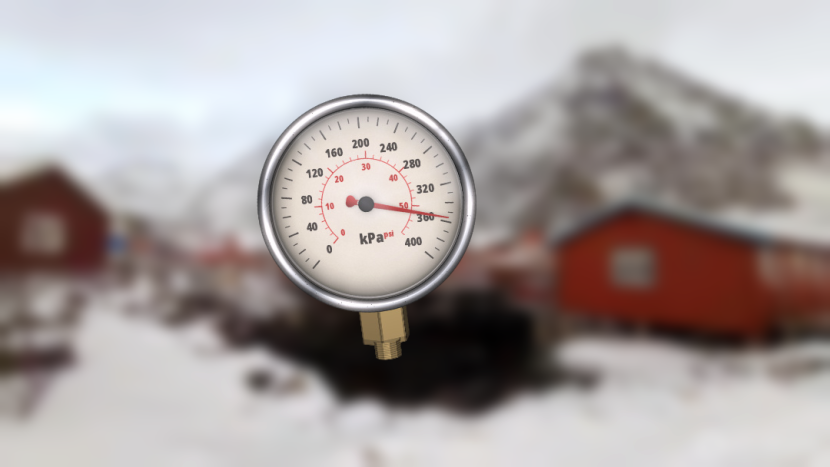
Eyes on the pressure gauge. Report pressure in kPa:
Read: 355 kPa
